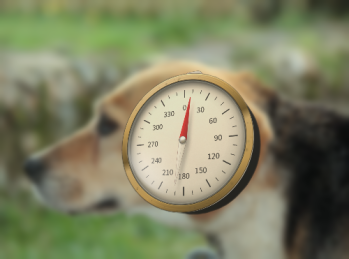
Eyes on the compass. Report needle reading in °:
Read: 10 °
